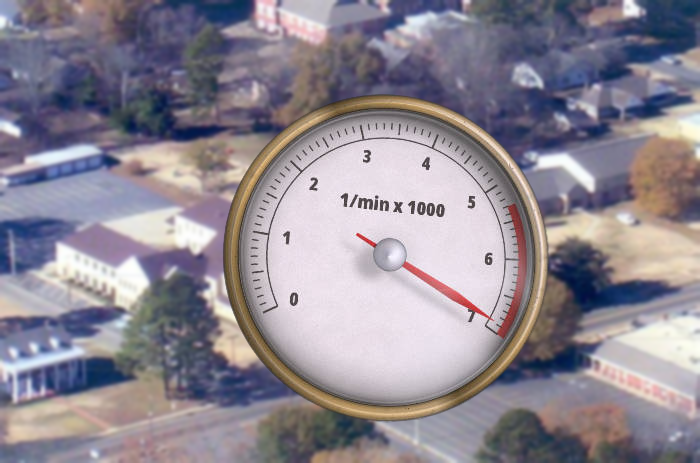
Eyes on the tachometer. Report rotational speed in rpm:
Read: 6900 rpm
